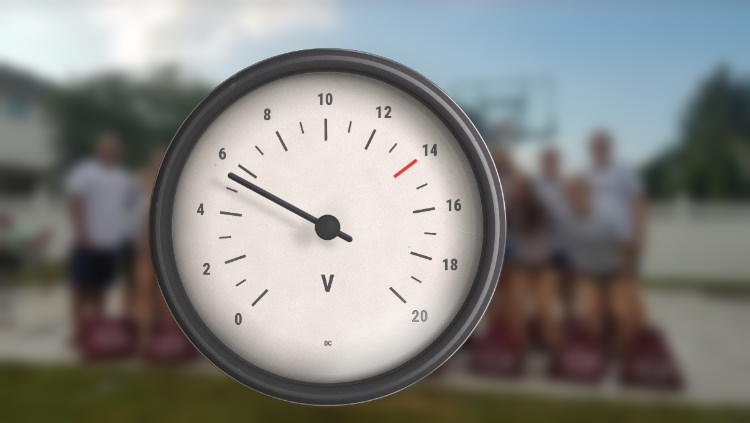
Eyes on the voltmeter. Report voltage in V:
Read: 5.5 V
